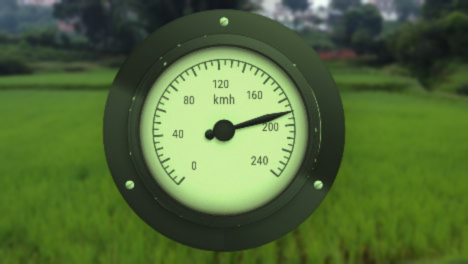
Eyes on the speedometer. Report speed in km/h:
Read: 190 km/h
